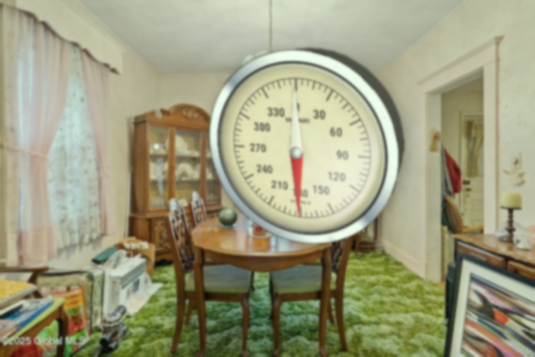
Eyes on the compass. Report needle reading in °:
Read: 180 °
